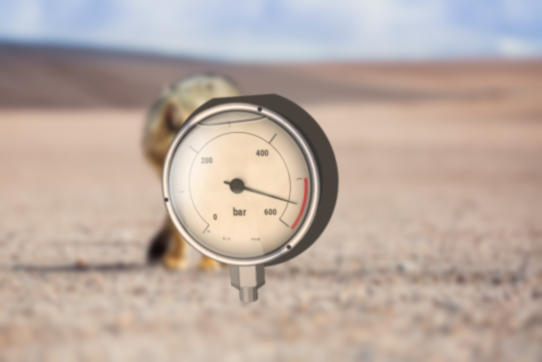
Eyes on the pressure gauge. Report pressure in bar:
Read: 550 bar
